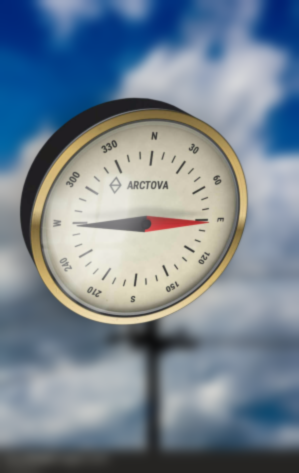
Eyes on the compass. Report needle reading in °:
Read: 90 °
